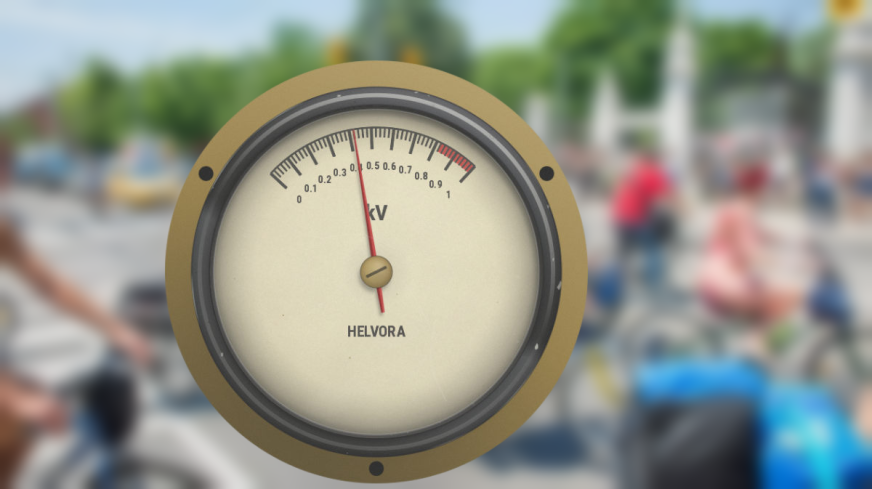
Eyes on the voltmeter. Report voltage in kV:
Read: 0.42 kV
